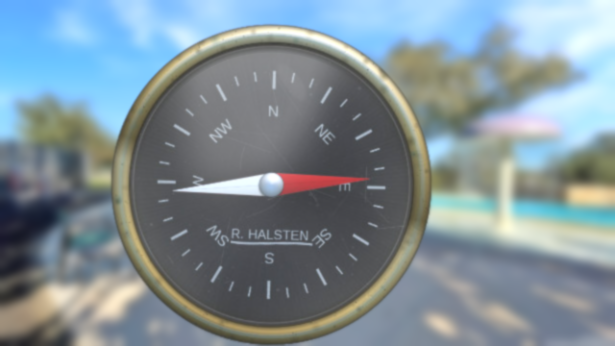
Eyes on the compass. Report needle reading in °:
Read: 85 °
